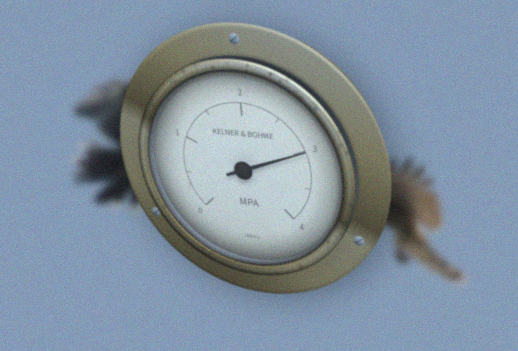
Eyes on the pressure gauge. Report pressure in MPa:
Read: 3 MPa
